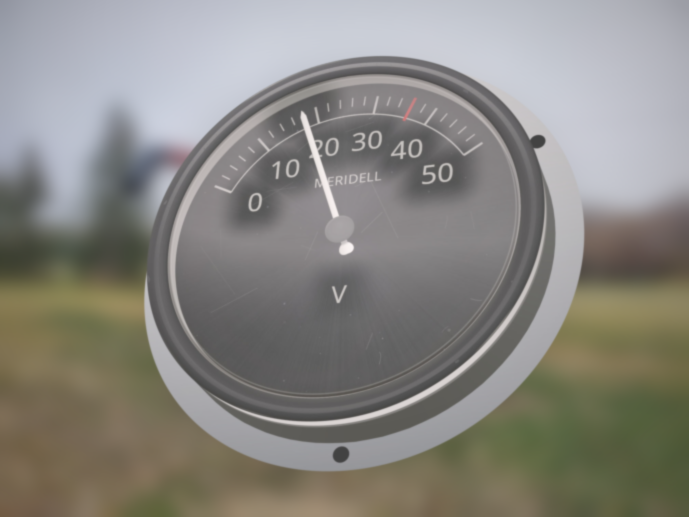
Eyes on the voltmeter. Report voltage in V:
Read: 18 V
